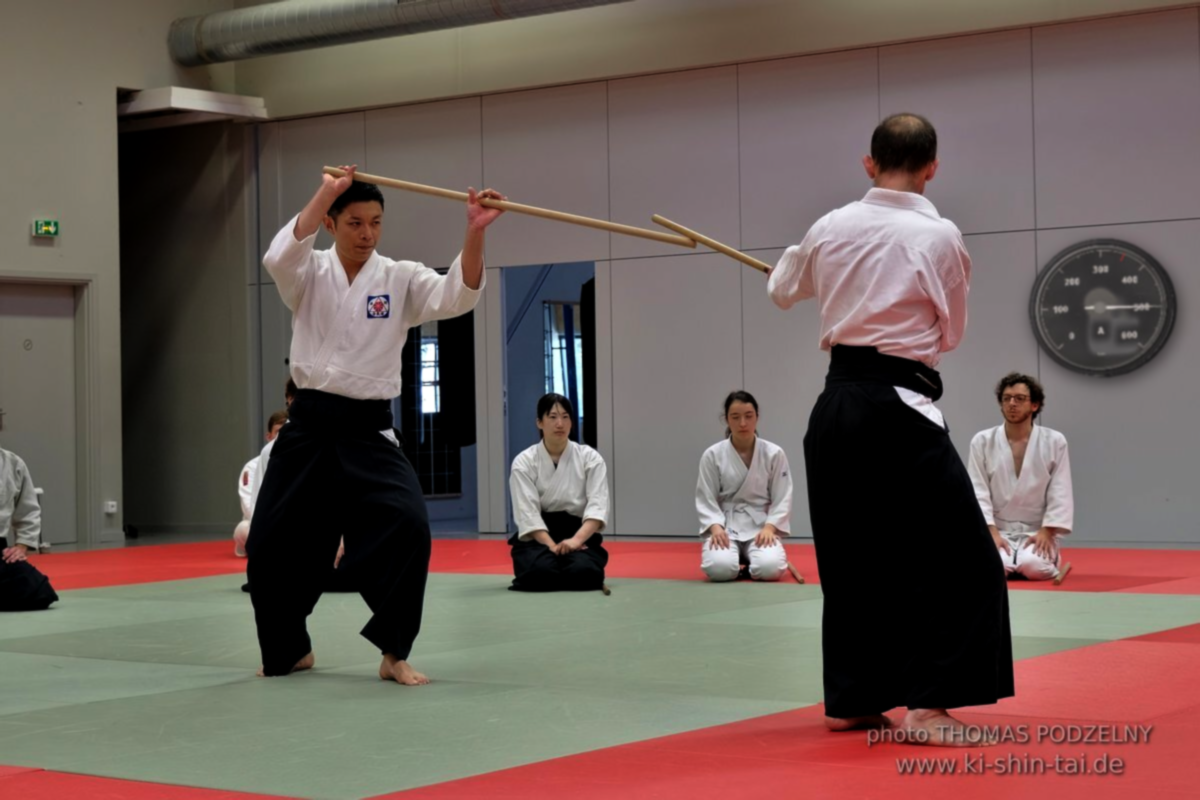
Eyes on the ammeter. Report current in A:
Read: 500 A
